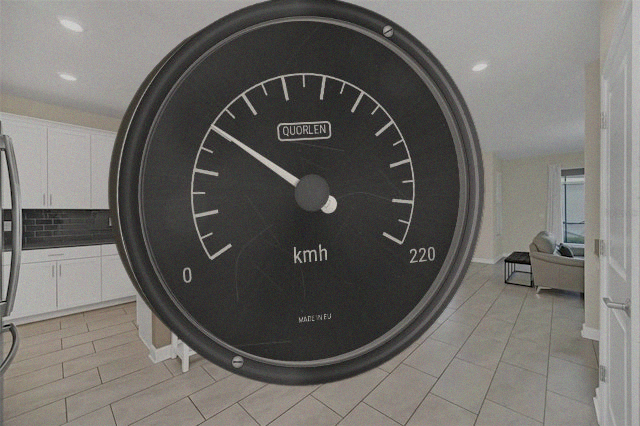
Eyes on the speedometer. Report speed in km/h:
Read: 60 km/h
